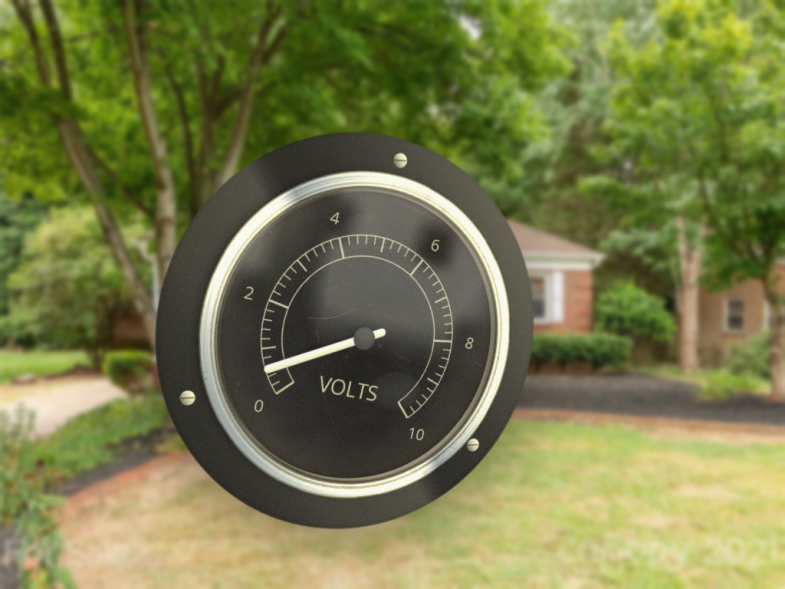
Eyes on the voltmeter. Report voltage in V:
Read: 0.6 V
